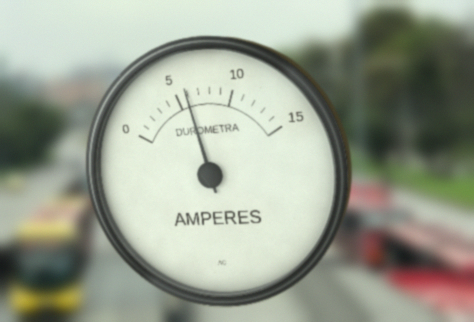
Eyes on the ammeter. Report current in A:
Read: 6 A
